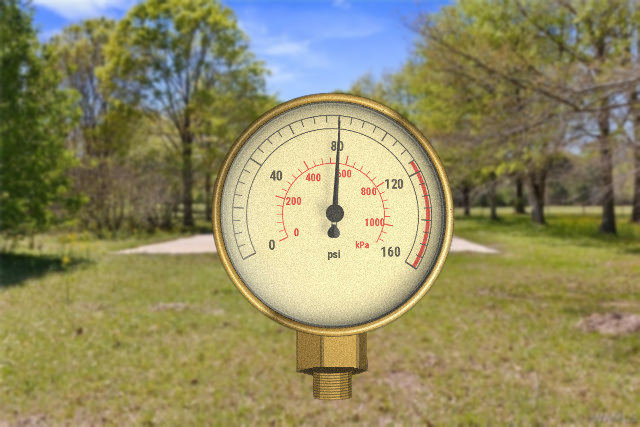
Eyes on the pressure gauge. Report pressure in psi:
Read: 80 psi
